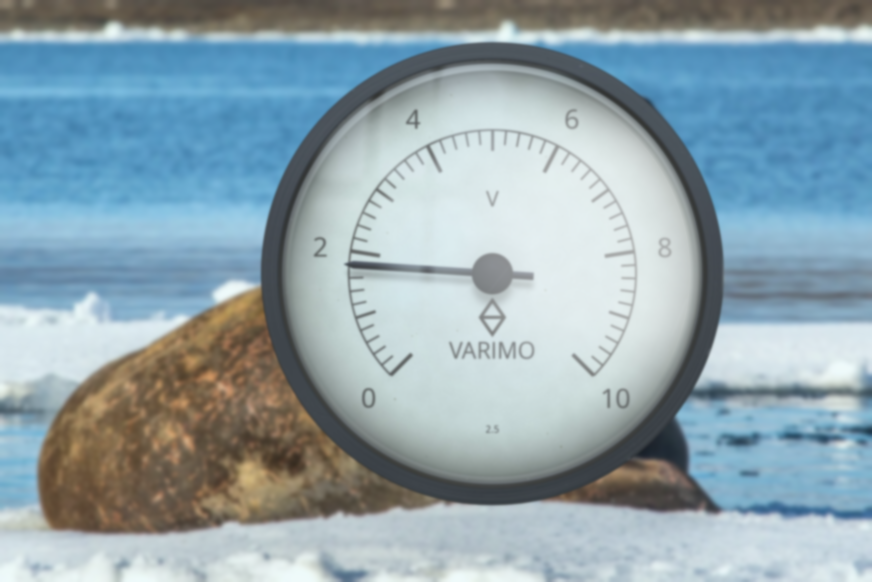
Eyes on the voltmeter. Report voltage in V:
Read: 1.8 V
